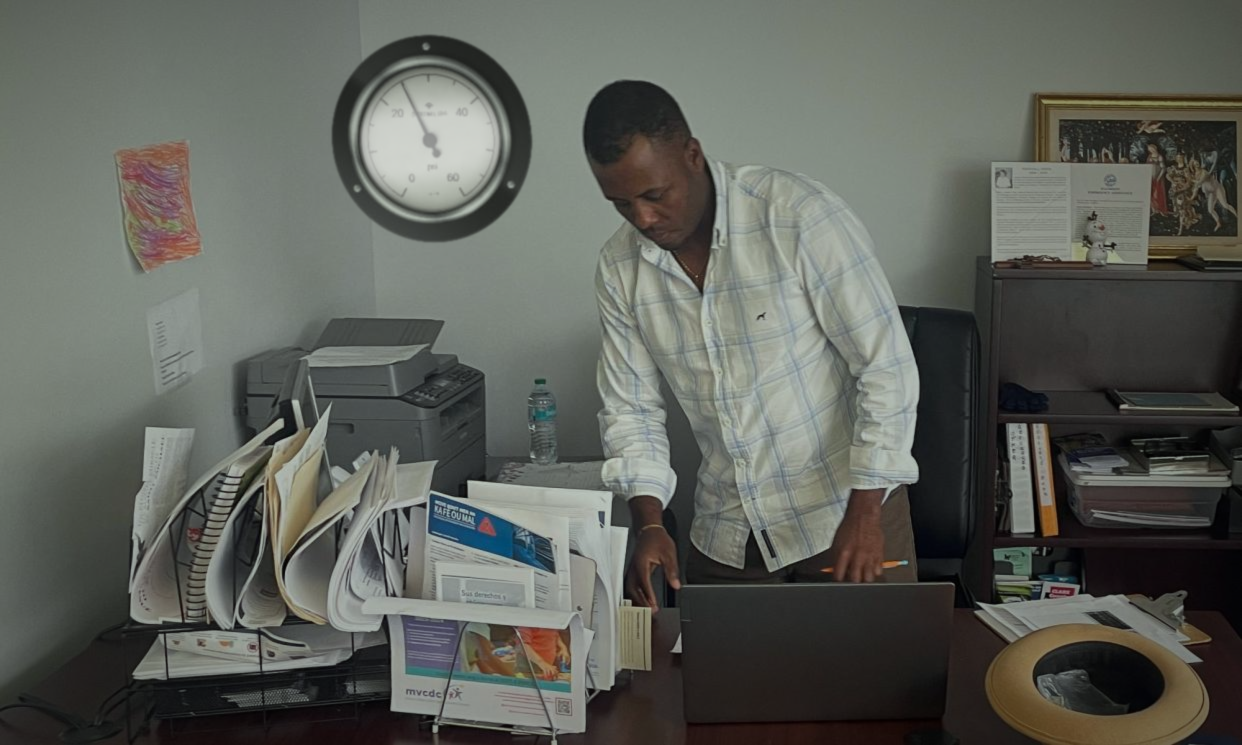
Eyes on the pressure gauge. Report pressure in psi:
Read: 25 psi
